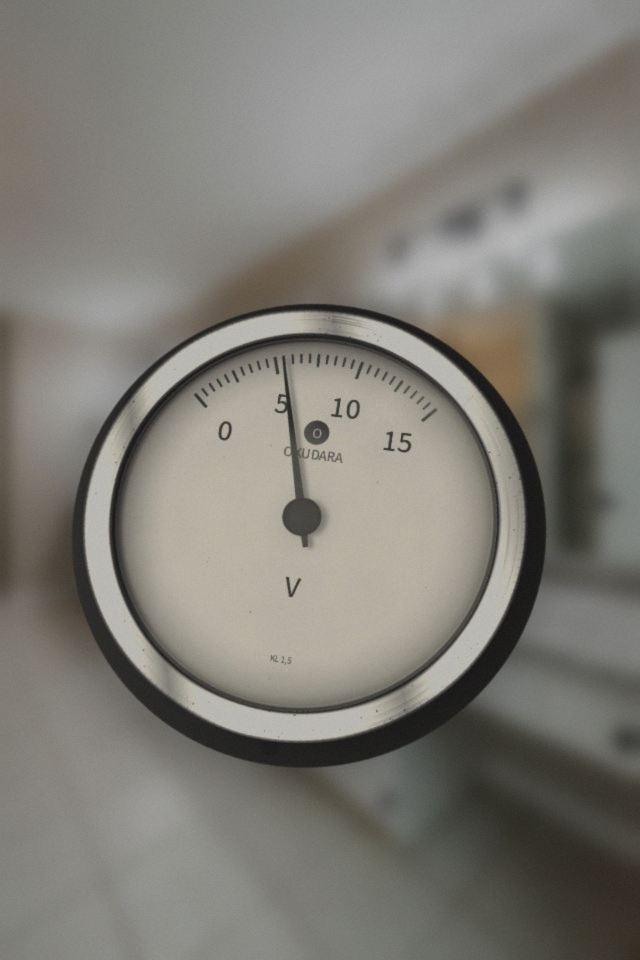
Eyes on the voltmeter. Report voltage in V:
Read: 5.5 V
